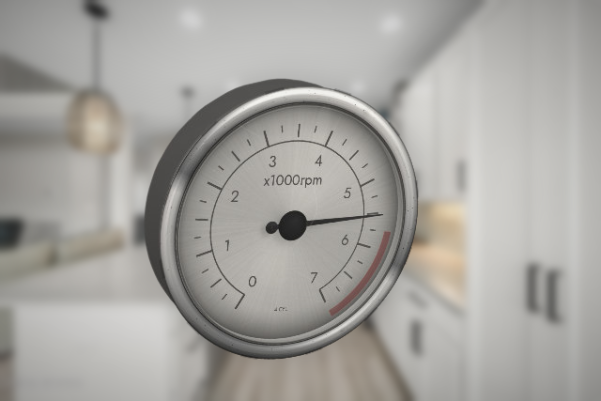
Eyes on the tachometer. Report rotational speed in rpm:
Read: 5500 rpm
